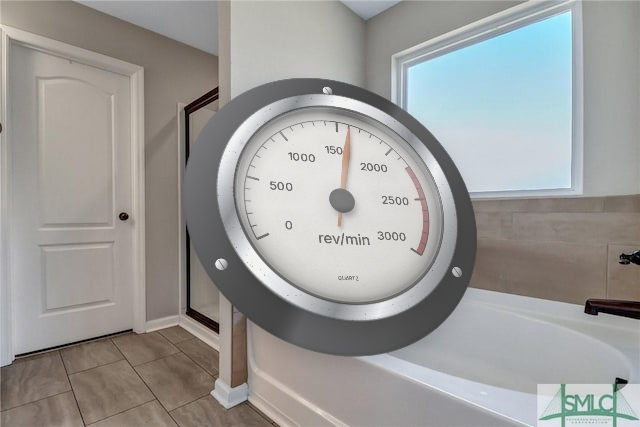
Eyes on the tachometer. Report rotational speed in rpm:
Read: 1600 rpm
